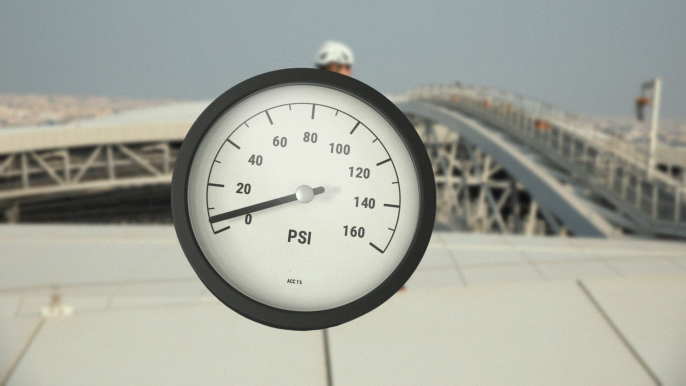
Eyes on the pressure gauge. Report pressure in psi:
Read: 5 psi
